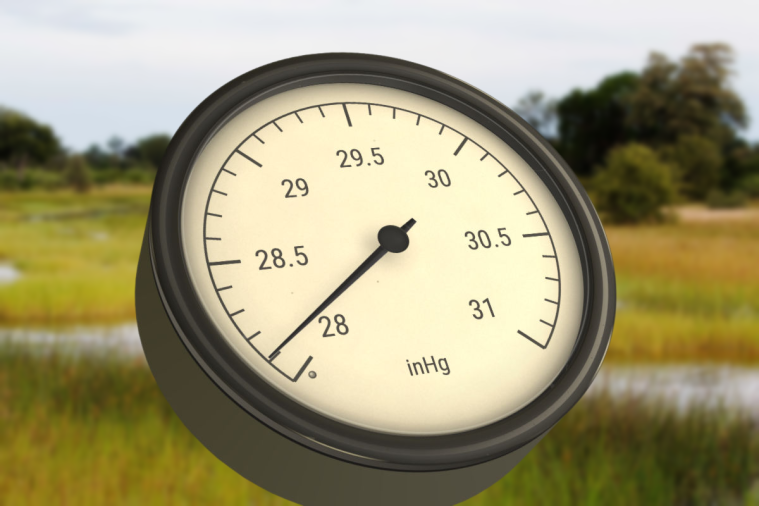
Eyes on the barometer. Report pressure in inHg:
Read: 28.1 inHg
